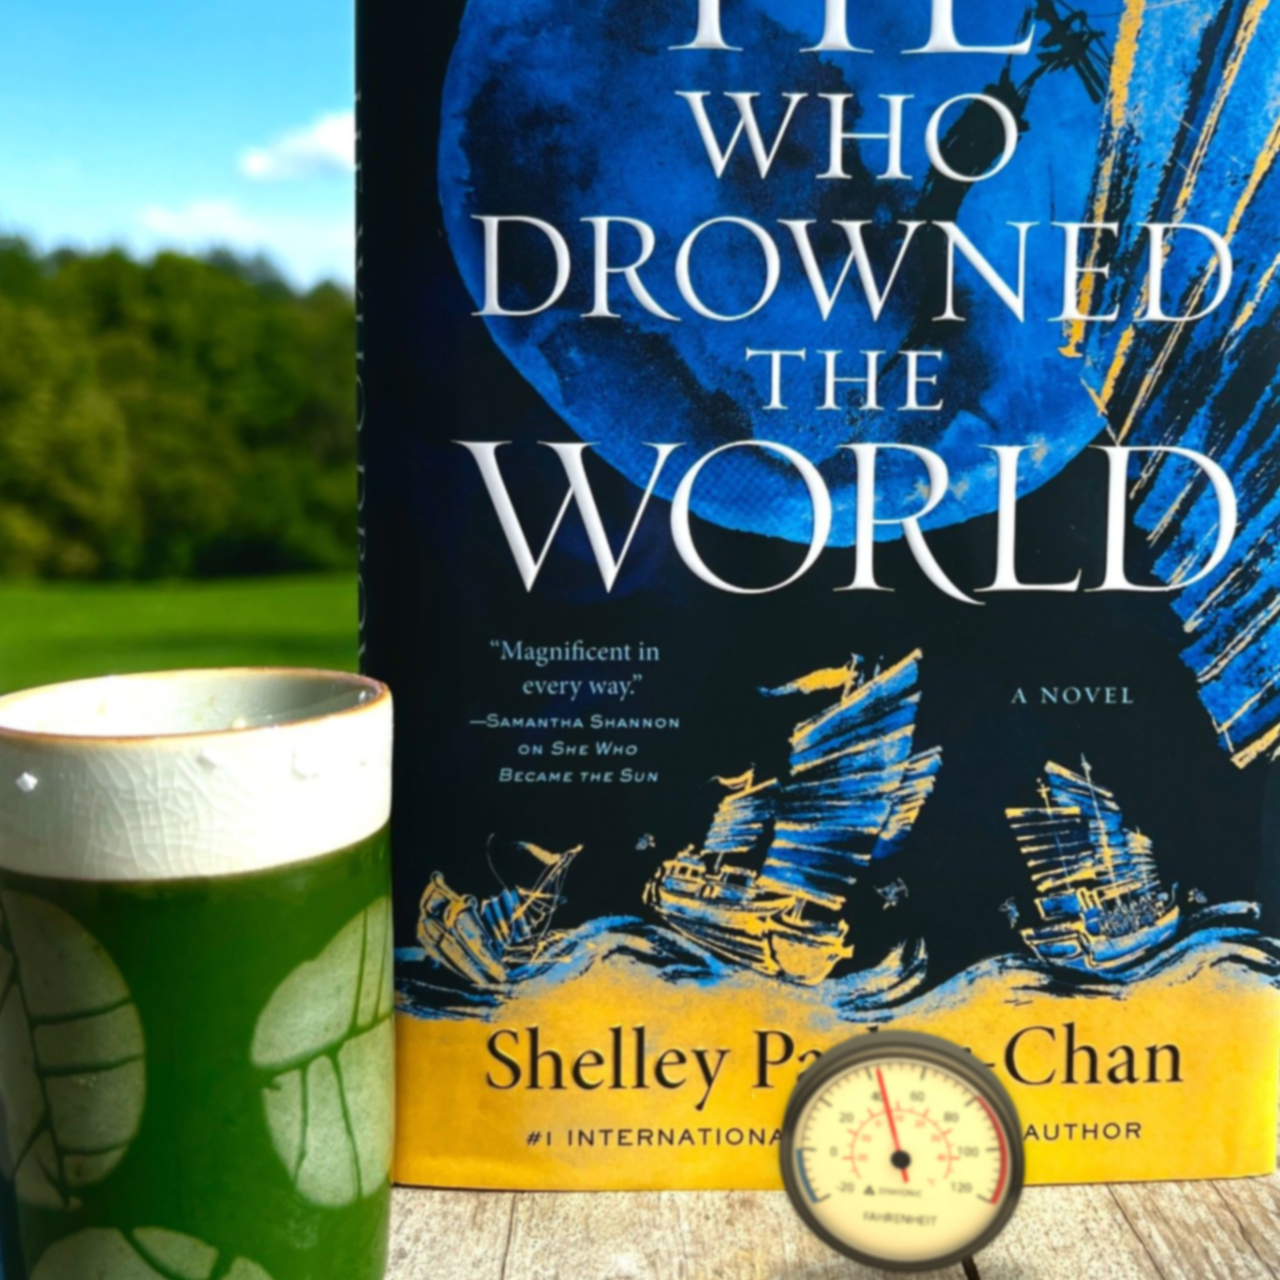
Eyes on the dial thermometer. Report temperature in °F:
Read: 44 °F
